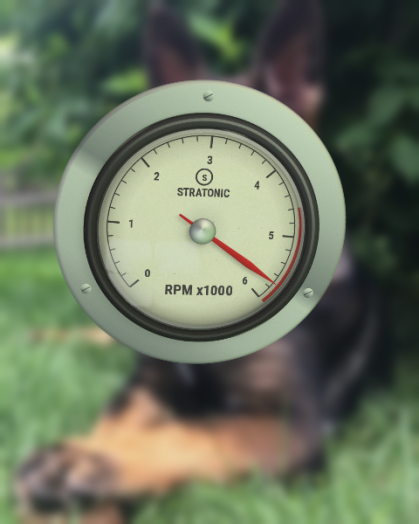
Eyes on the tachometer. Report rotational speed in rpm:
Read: 5700 rpm
